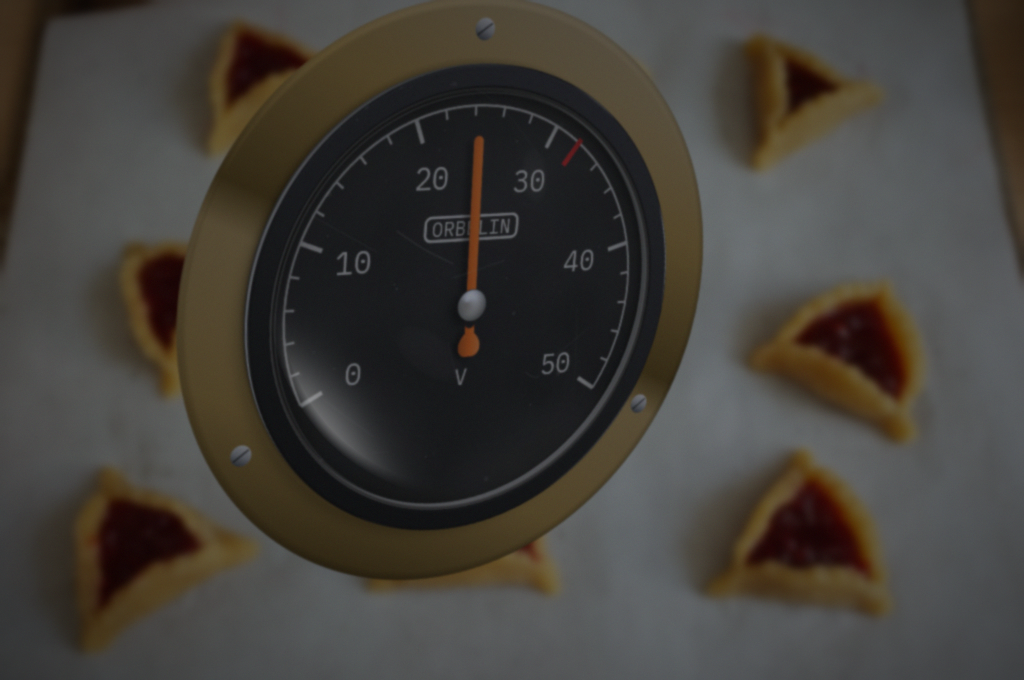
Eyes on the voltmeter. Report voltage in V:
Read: 24 V
